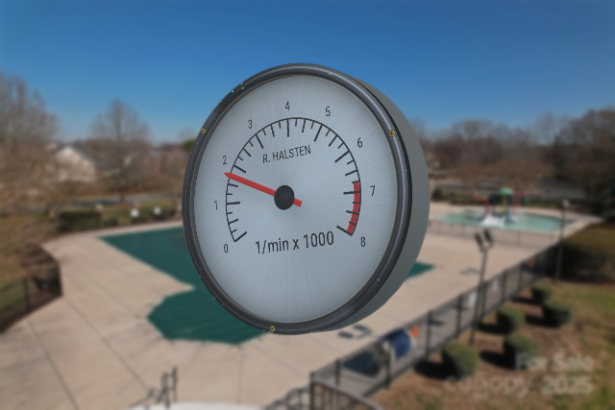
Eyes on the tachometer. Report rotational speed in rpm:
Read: 1750 rpm
